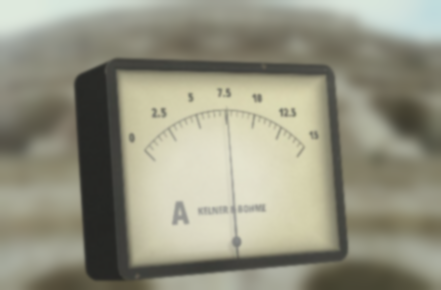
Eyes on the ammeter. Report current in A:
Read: 7.5 A
